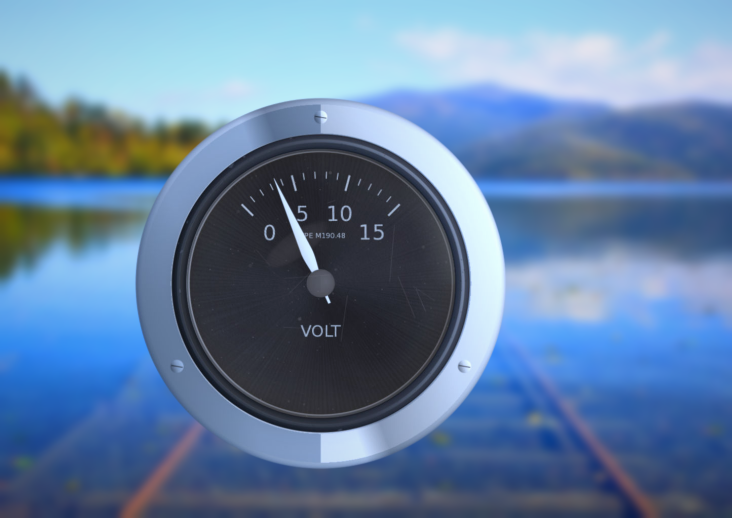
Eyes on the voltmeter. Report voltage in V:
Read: 3.5 V
